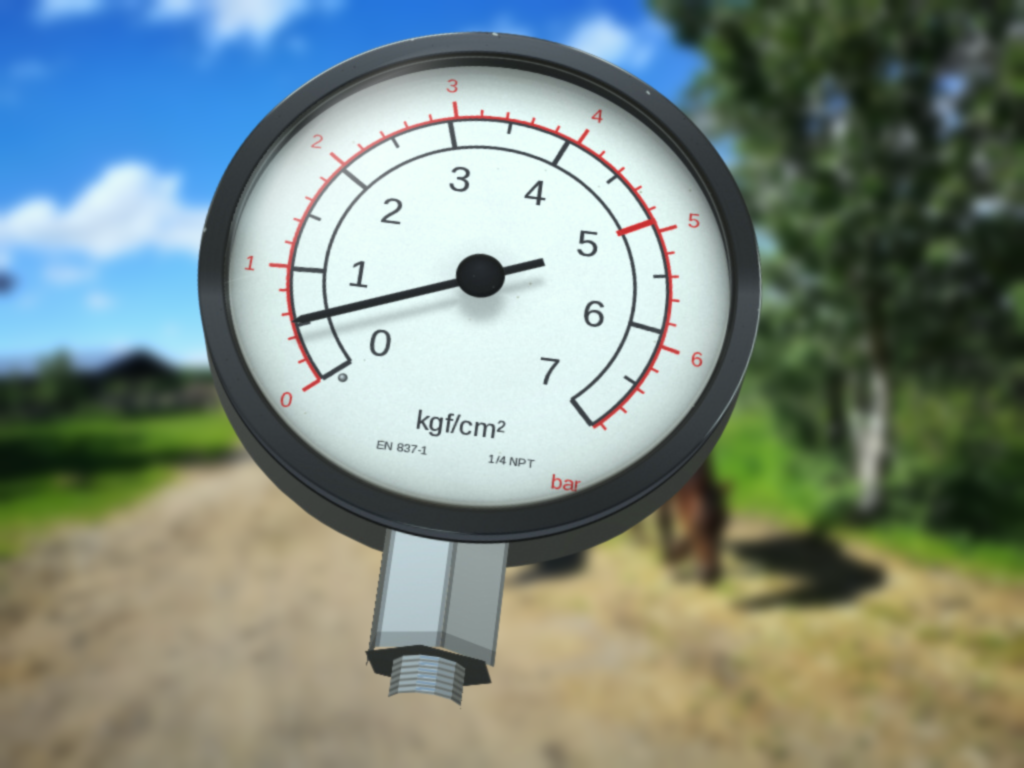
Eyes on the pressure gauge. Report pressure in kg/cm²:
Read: 0.5 kg/cm²
